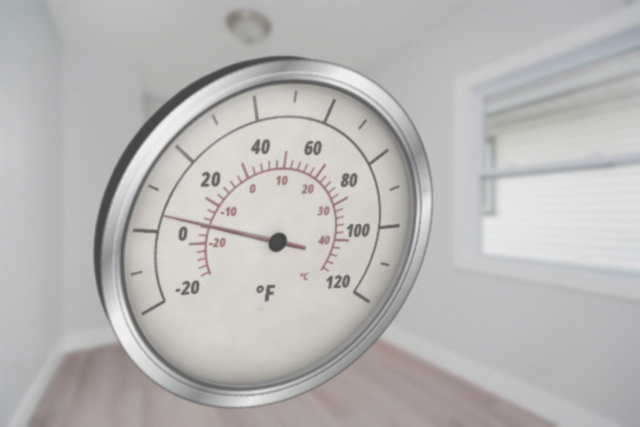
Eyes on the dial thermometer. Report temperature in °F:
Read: 5 °F
